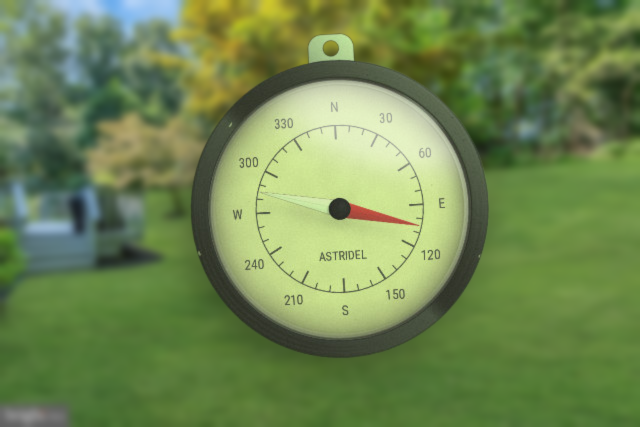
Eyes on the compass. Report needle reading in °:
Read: 105 °
